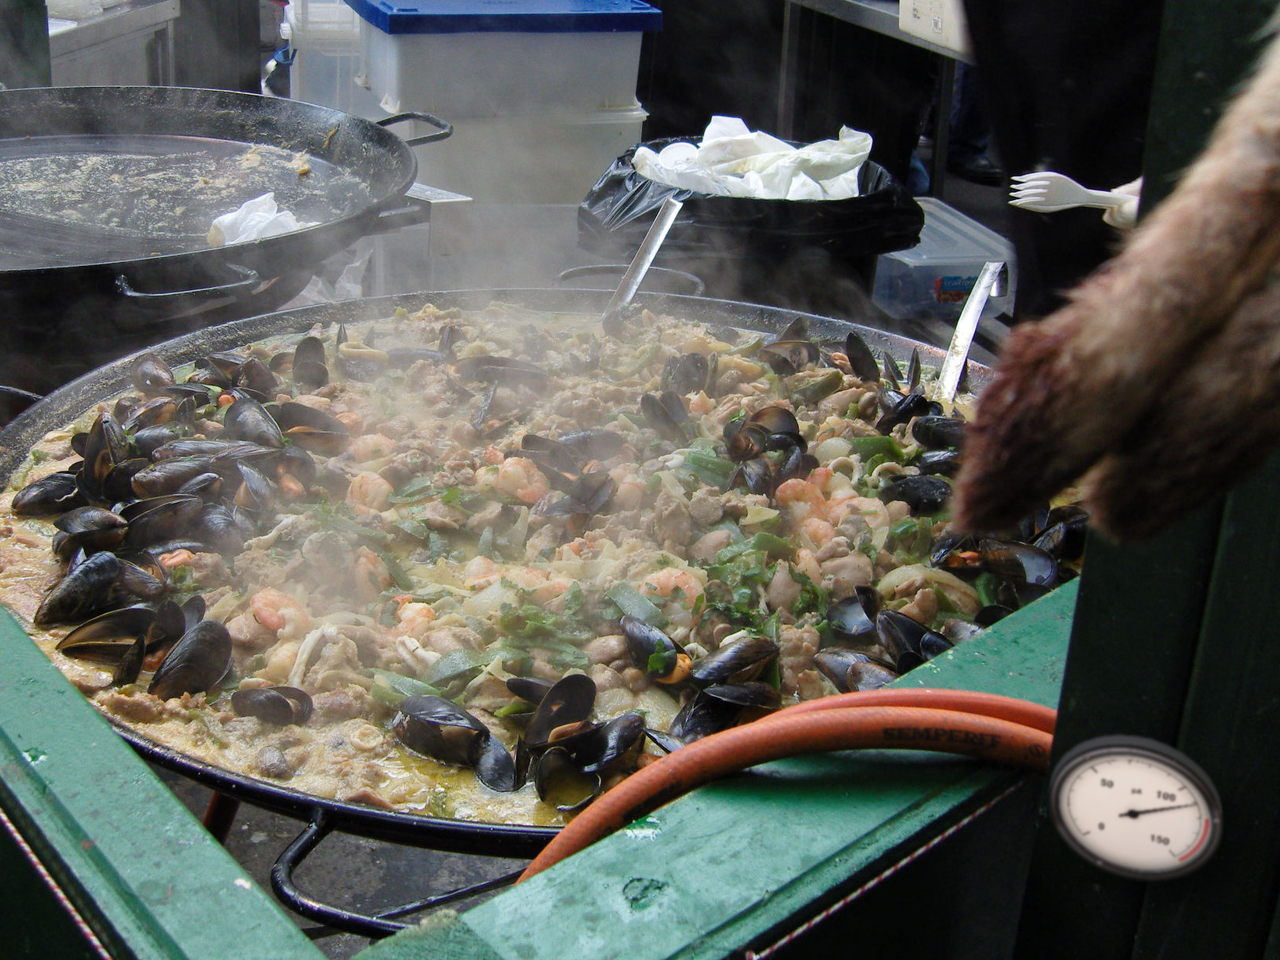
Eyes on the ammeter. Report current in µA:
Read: 110 µA
